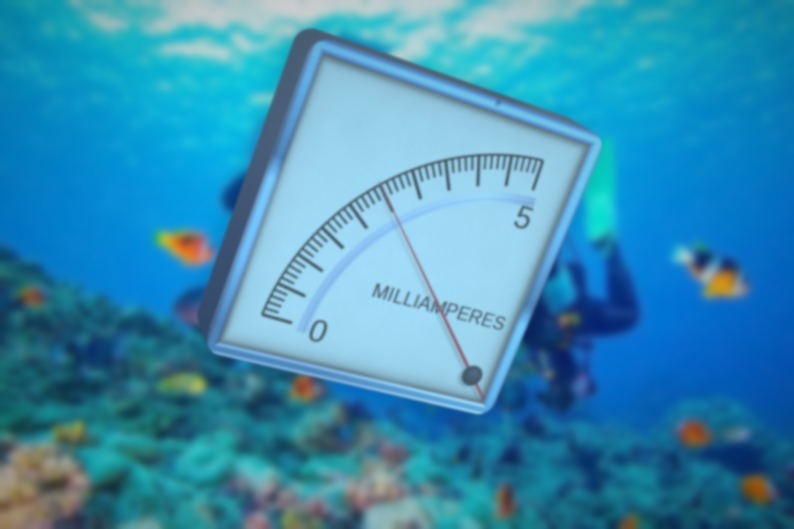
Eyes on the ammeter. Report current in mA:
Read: 2.5 mA
